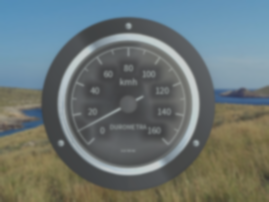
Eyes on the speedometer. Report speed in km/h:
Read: 10 km/h
